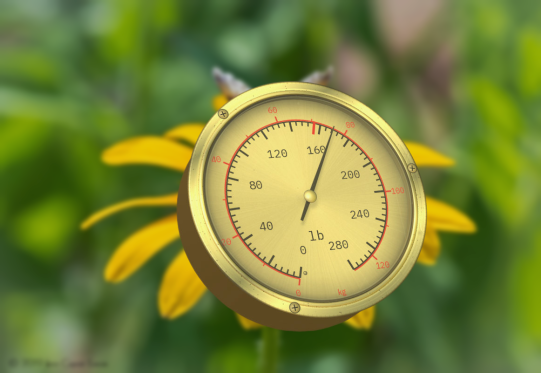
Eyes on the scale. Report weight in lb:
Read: 168 lb
